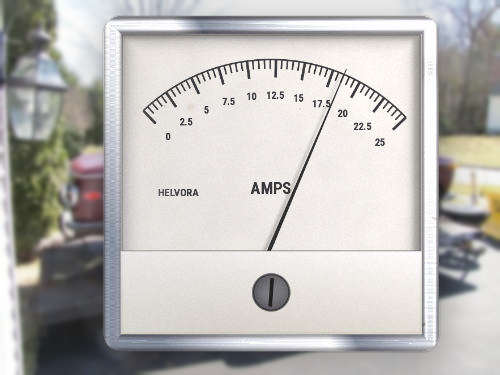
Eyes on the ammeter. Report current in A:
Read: 18.5 A
